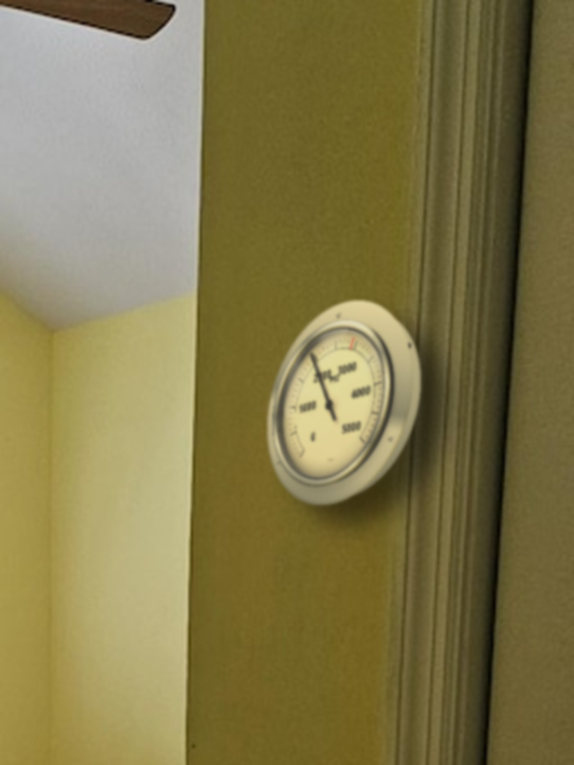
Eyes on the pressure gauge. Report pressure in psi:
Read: 2000 psi
